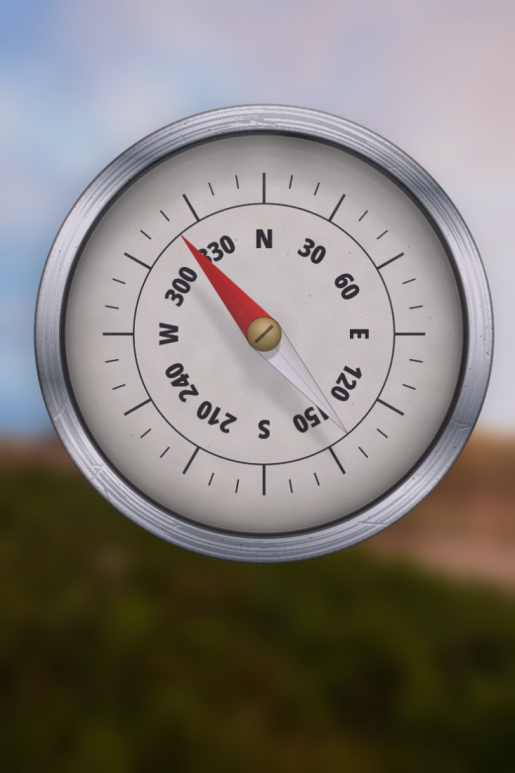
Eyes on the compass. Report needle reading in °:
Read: 320 °
